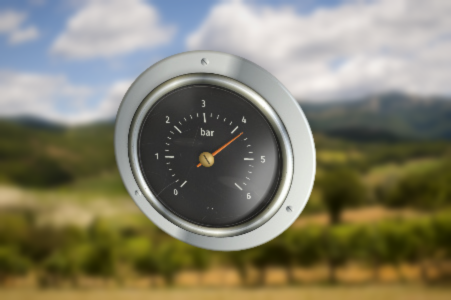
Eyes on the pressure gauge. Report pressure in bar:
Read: 4.2 bar
